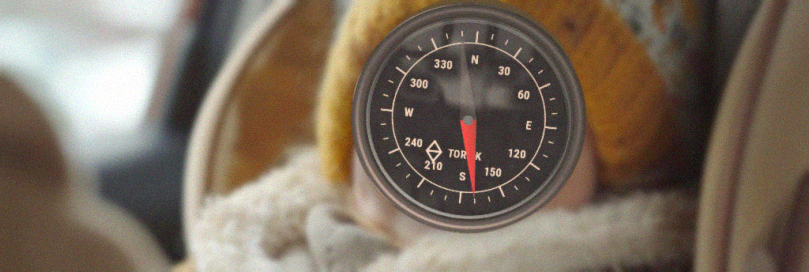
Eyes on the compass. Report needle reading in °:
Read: 170 °
